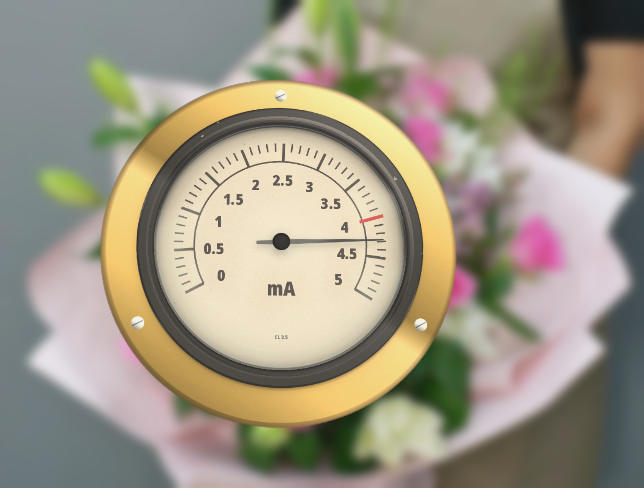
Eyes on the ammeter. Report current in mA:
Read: 4.3 mA
